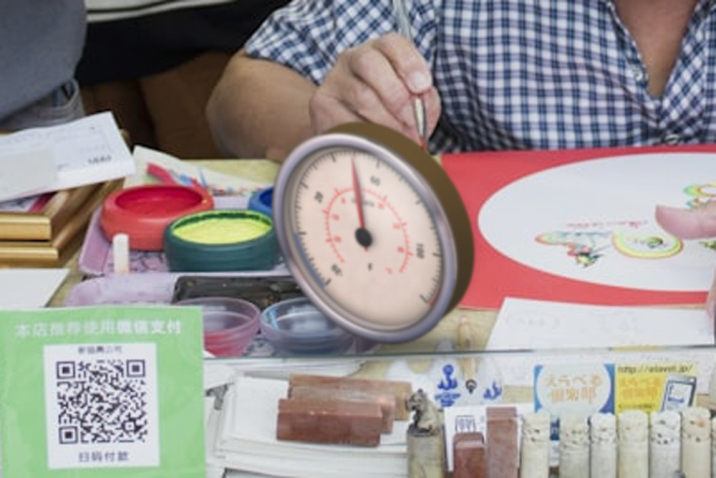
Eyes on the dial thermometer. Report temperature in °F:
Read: 50 °F
